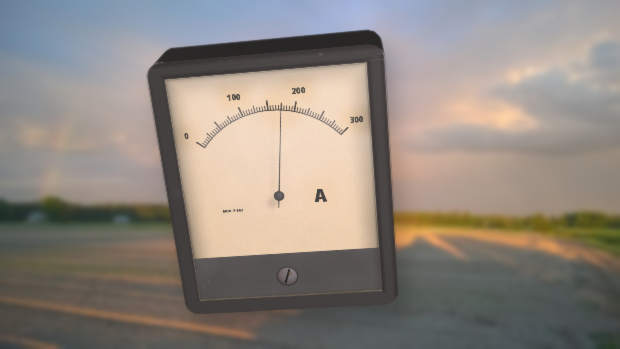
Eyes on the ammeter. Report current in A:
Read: 175 A
